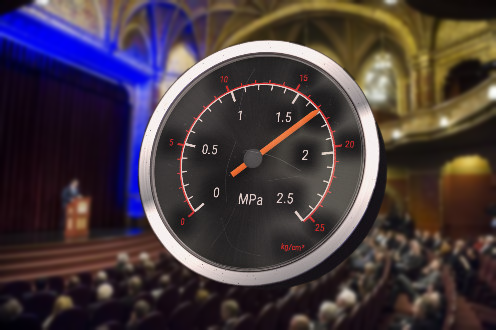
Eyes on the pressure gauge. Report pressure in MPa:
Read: 1.7 MPa
